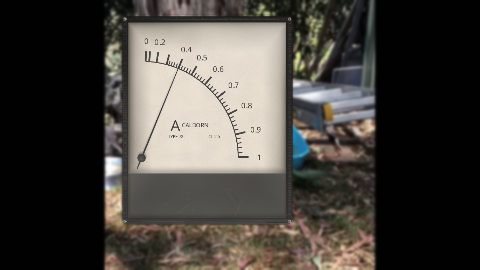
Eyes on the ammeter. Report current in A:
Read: 0.4 A
